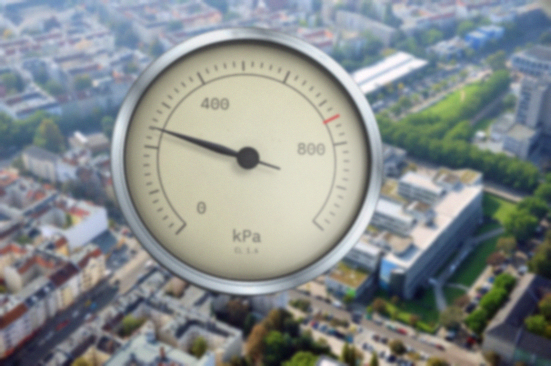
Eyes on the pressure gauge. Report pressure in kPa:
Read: 240 kPa
